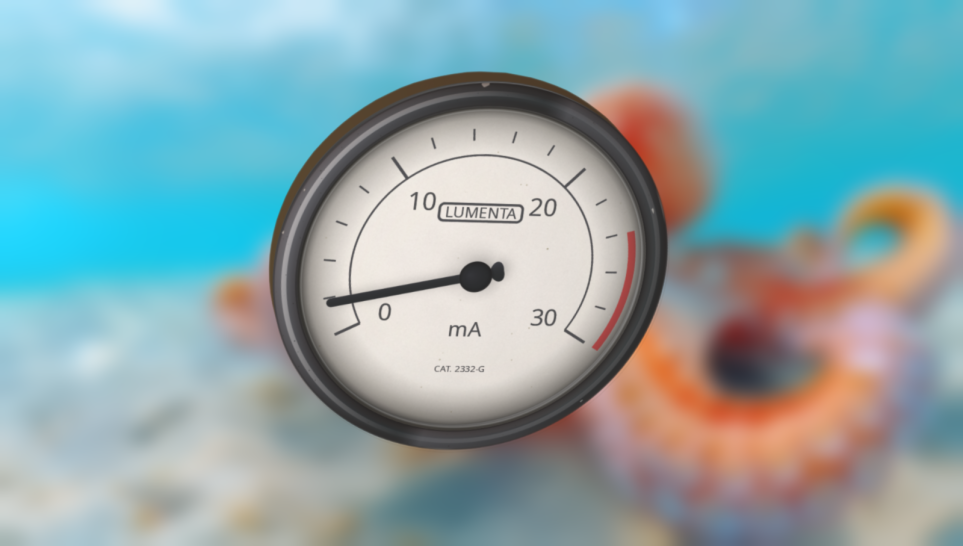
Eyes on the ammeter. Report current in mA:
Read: 2 mA
